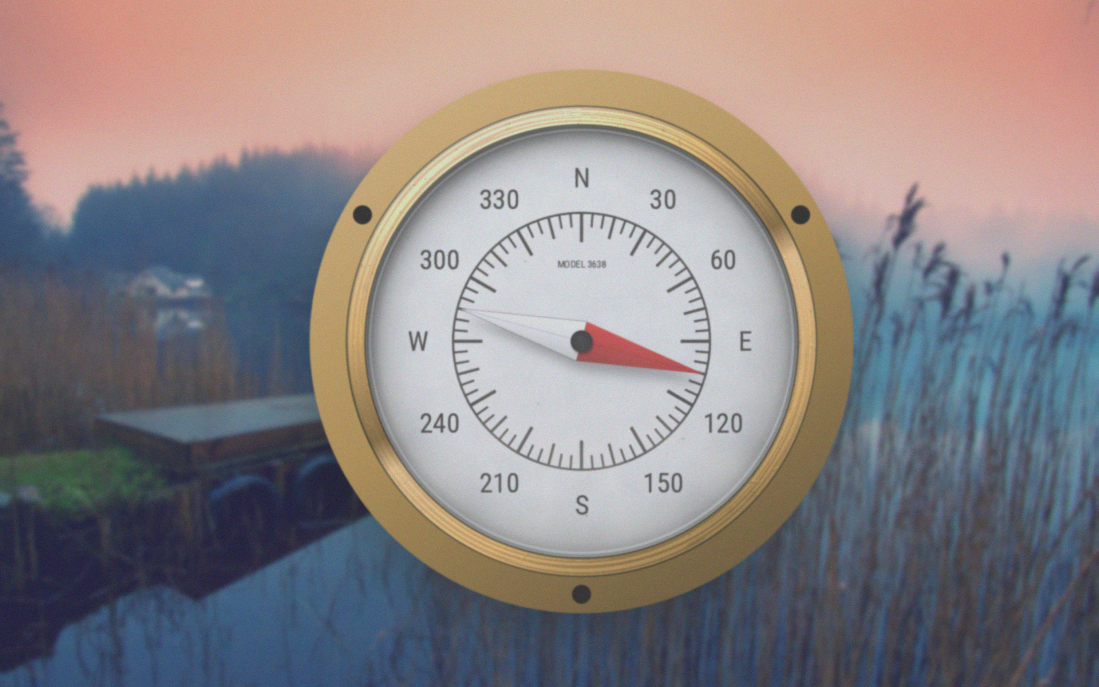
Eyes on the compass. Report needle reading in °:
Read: 105 °
